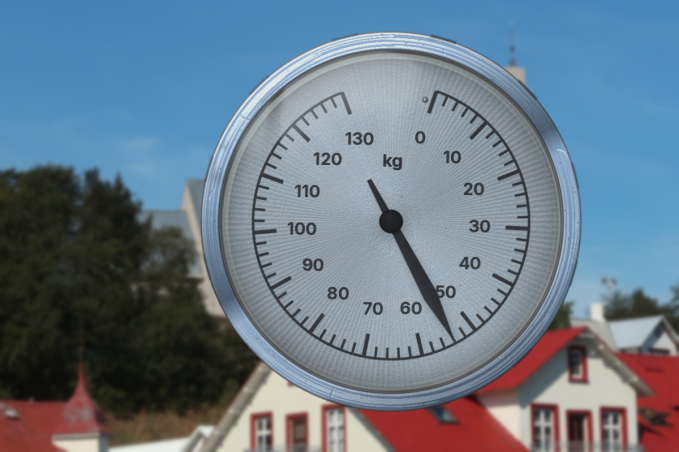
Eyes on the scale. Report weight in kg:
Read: 54 kg
